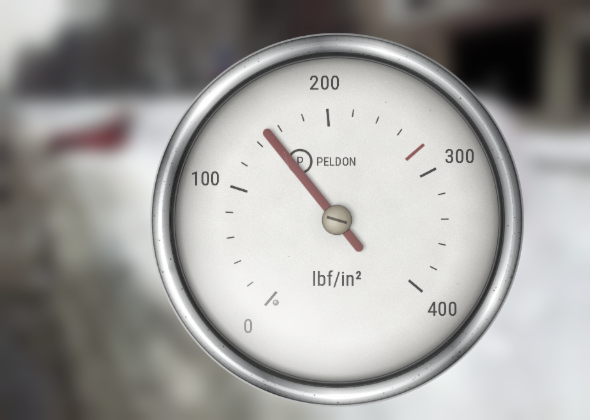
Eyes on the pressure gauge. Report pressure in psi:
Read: 150 psi
